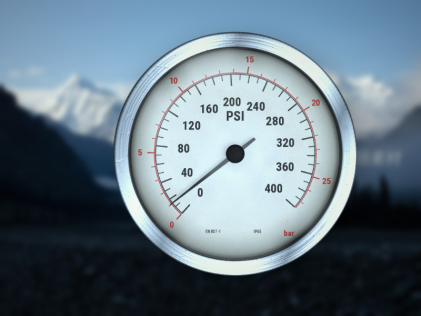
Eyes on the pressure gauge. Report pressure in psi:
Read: 15 psi
